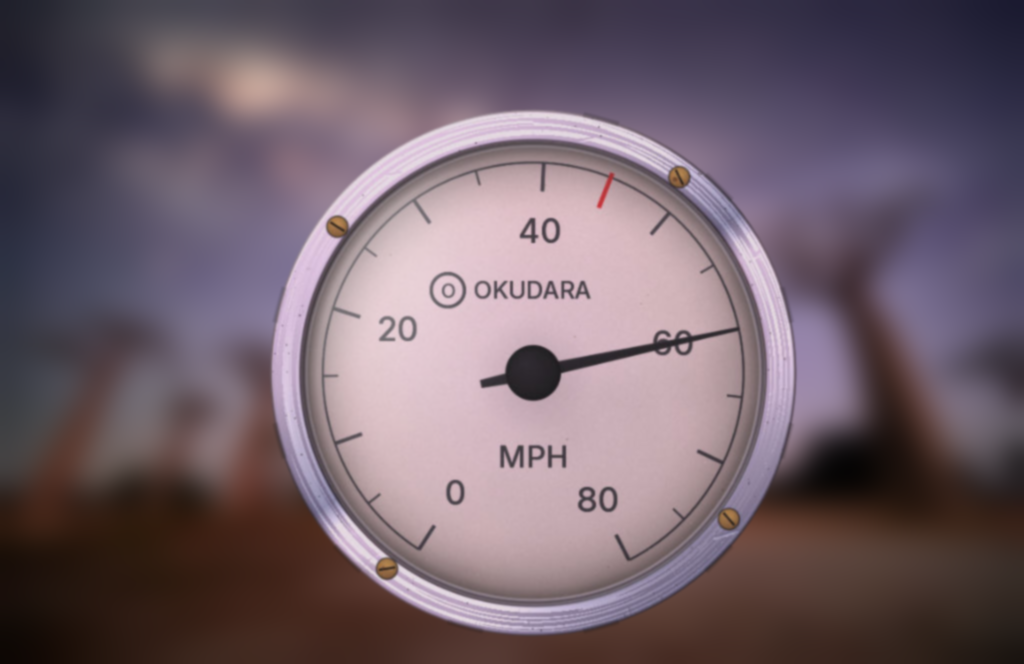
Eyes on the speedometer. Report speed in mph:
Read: 60 mph
